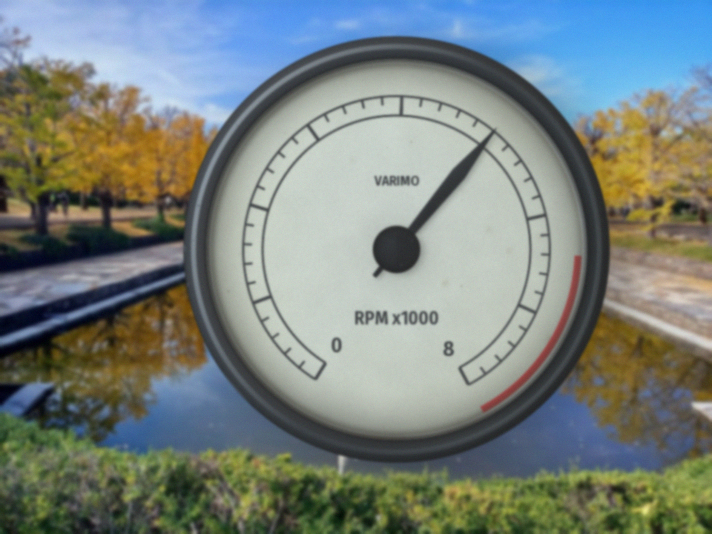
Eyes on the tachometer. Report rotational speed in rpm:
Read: 5000 rpm
